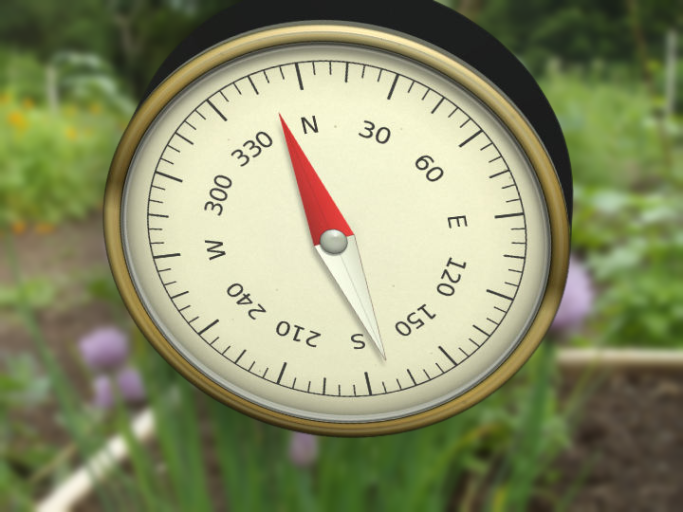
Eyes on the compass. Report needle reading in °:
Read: 350 °
